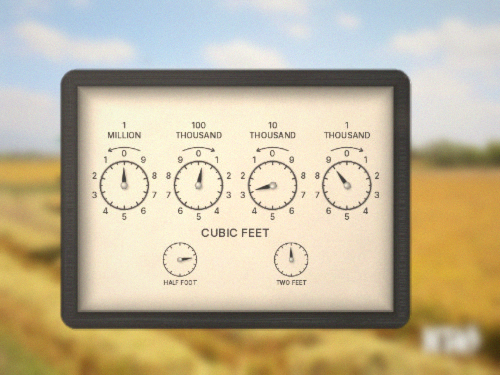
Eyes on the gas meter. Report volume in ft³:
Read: 2900 ft³
